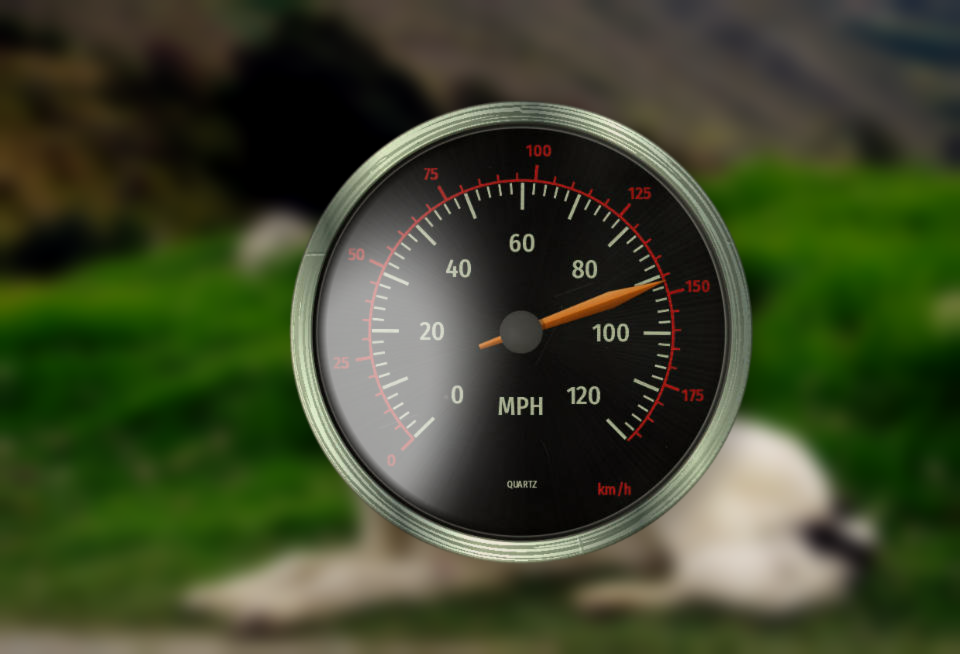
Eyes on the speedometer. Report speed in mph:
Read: 91 mph
